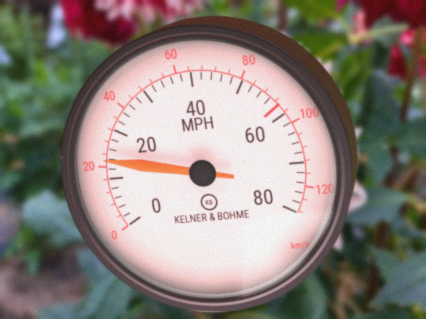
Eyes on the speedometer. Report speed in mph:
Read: 14 mph
